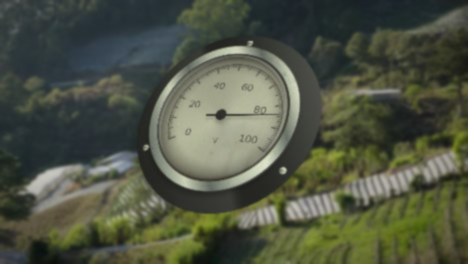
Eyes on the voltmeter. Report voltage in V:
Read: 85 V
